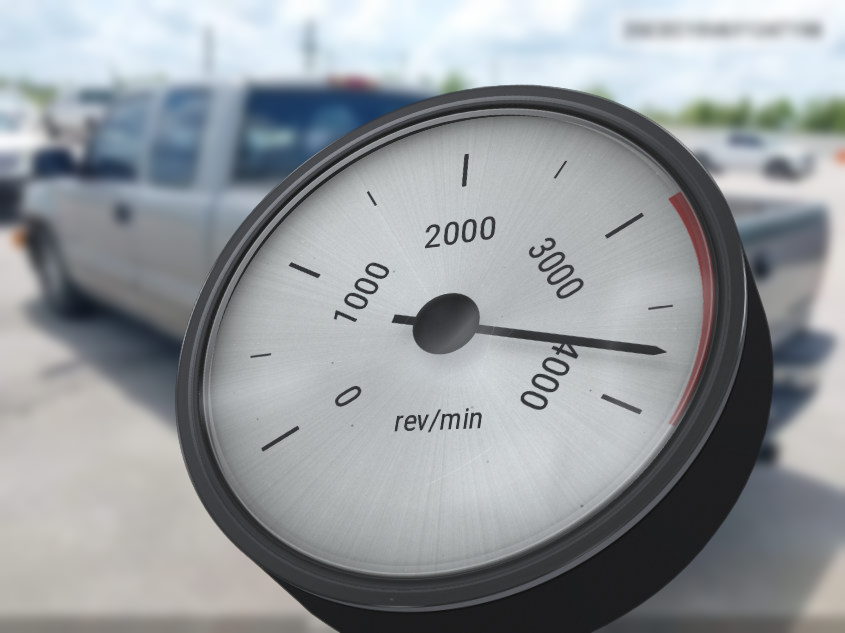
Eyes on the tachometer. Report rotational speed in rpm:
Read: 3750 rpm
